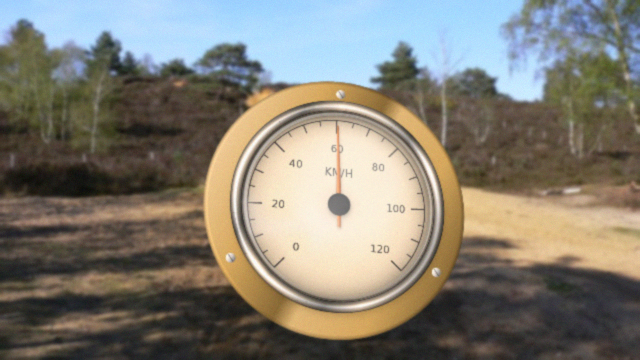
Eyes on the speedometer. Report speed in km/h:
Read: 60 km/h
